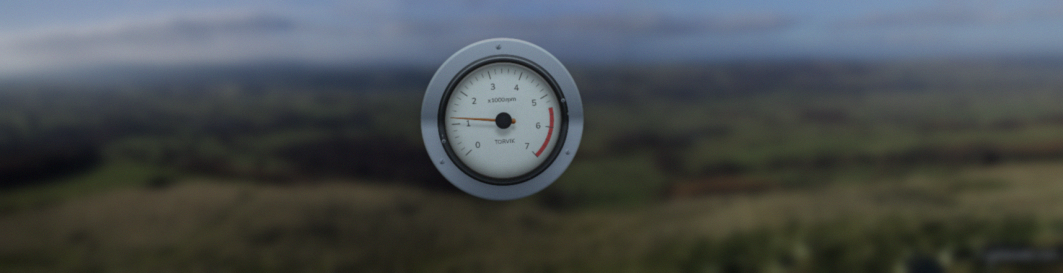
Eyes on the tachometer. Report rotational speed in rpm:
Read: 1200 rpm
